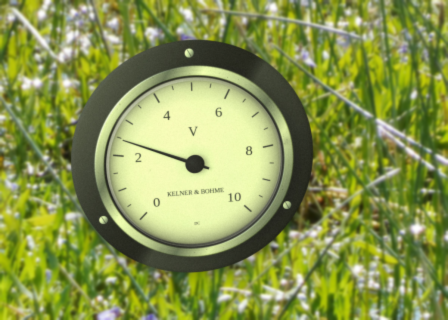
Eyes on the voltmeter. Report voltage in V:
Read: 2.5 V
